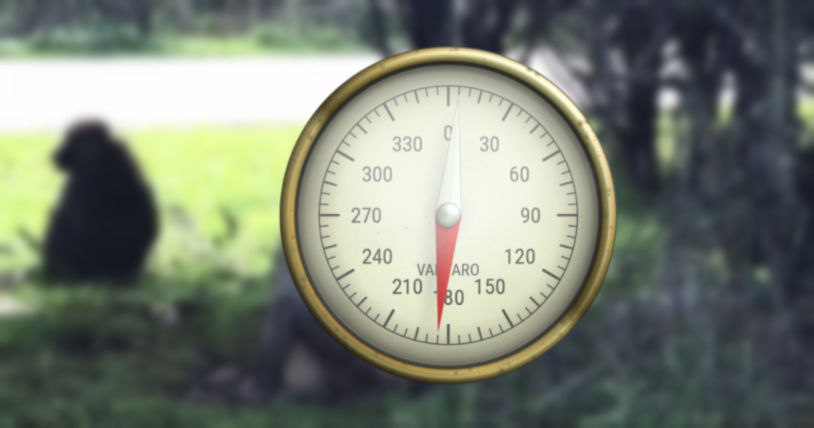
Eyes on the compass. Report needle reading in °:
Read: 185 °
